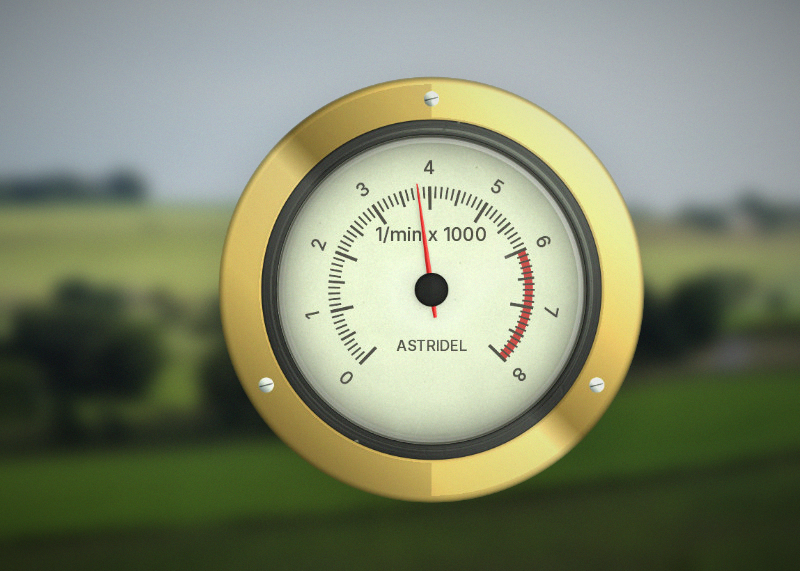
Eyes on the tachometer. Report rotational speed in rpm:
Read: 3800 rpm
